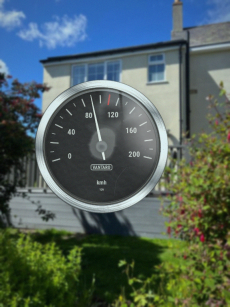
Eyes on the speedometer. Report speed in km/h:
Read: 90 km/h
